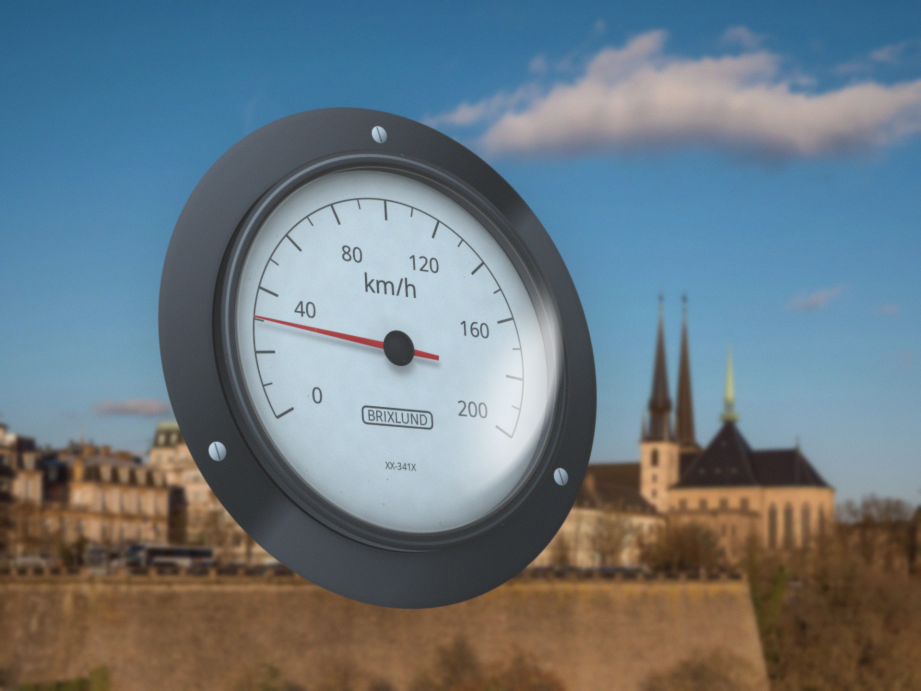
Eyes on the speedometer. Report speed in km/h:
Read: 30 km/h
